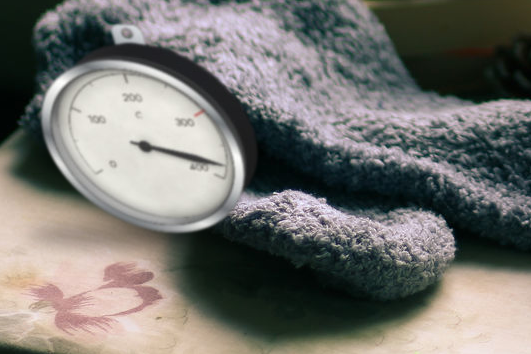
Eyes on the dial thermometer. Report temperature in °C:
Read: 375 °C
